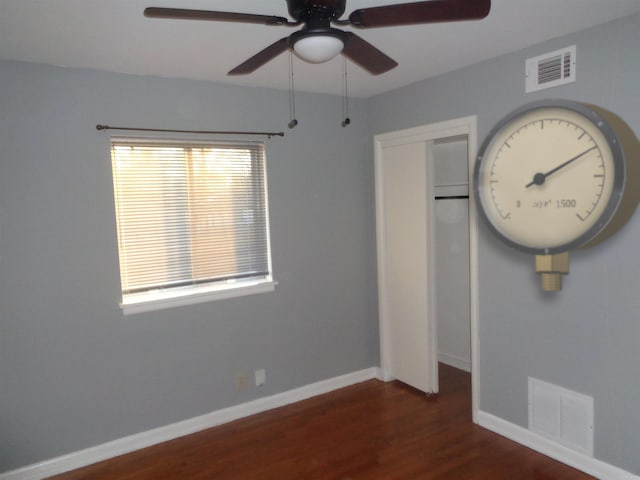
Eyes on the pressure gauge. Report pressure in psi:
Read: 1100 psi
